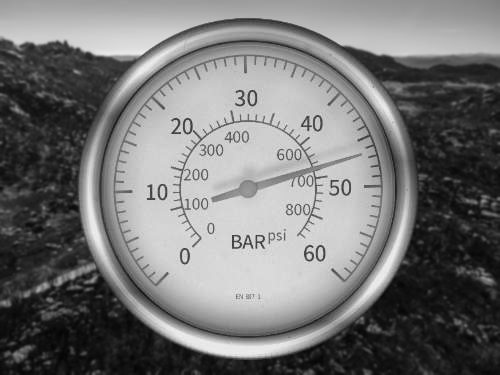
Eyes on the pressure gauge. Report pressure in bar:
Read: 46.5 bar
